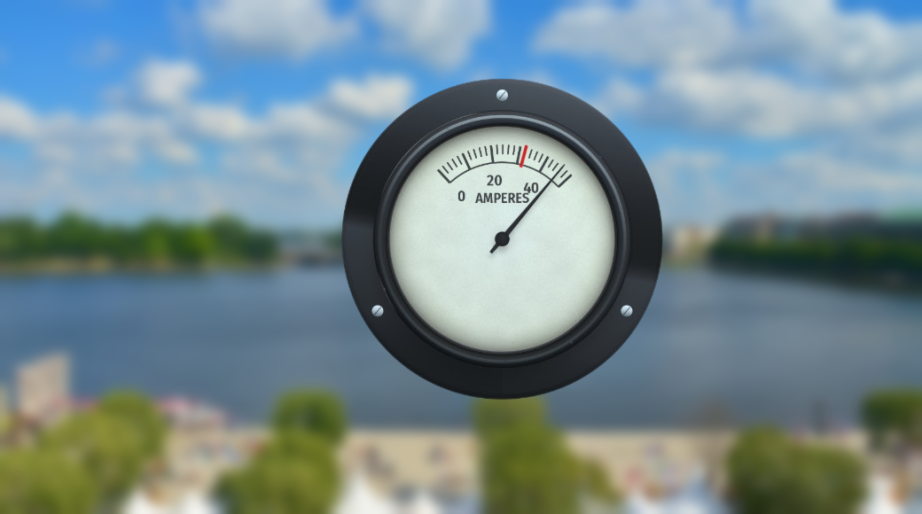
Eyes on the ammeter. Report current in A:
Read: 46 A
